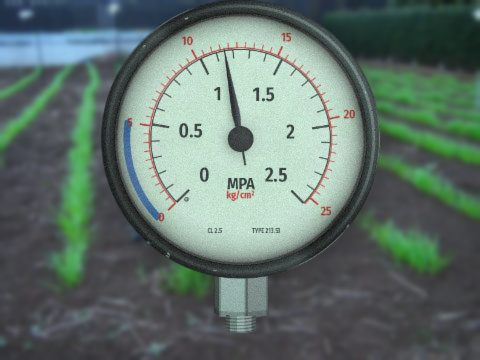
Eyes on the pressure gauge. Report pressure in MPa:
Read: 1.15 MPa
